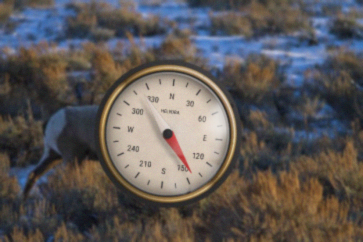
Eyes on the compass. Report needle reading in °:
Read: 142.5 °
